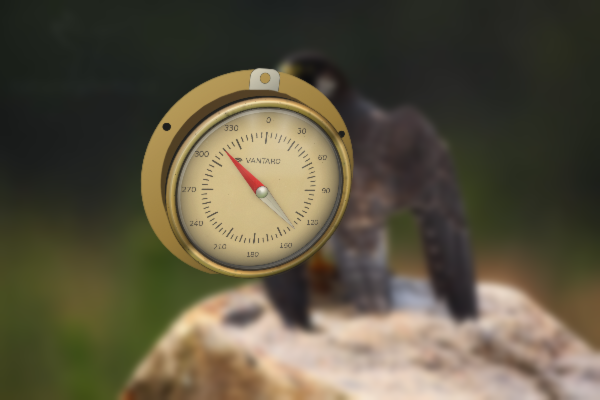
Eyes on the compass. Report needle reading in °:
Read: 315 °
